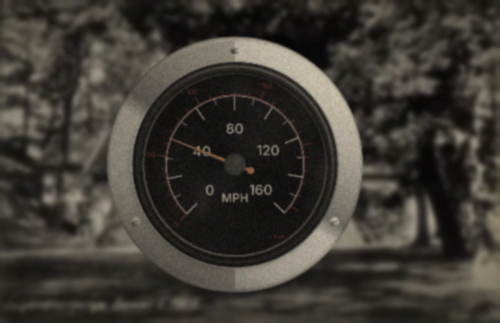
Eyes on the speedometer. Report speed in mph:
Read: 40 mph
